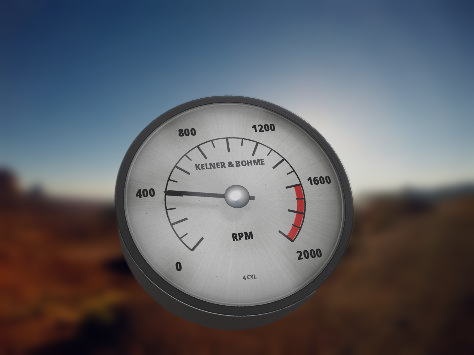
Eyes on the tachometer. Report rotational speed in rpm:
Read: 400 rpm
